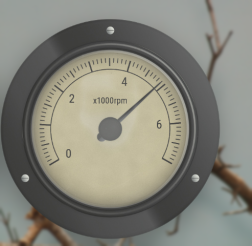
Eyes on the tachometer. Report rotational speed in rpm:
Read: 4900 rpm
